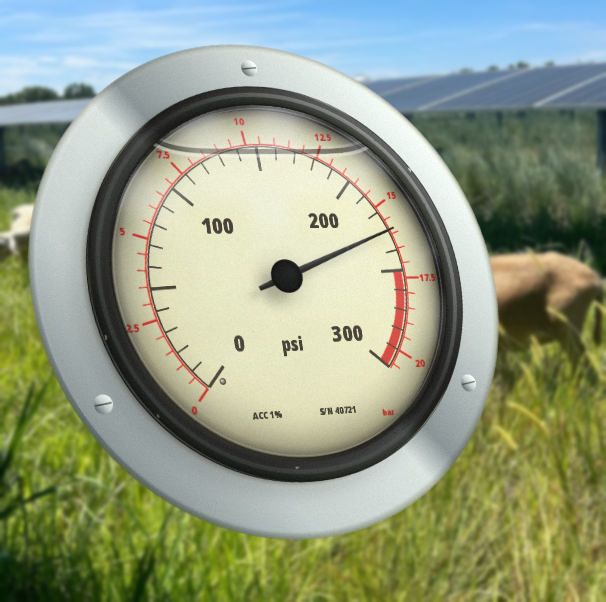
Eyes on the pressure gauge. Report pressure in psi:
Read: 230 psi
